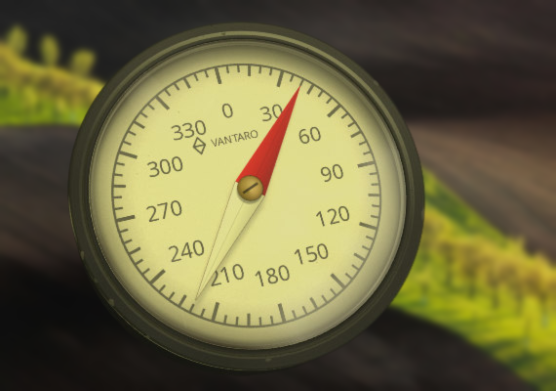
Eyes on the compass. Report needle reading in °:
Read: 40 °
